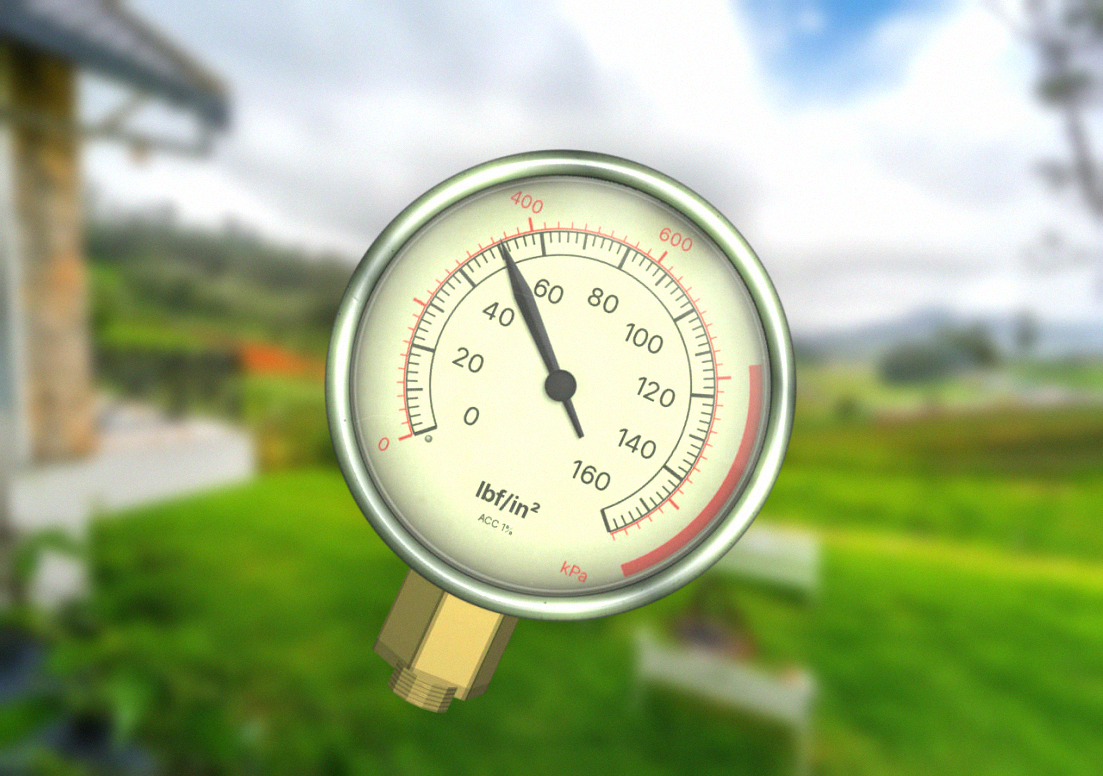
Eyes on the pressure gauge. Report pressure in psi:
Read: 51 psi
